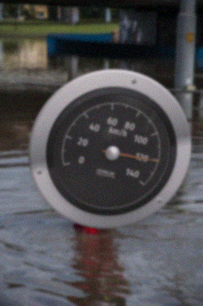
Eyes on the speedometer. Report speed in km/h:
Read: 120 km/h
